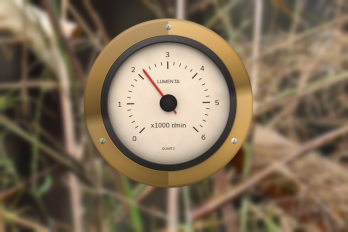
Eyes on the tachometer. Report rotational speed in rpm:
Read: 2200 rpm
